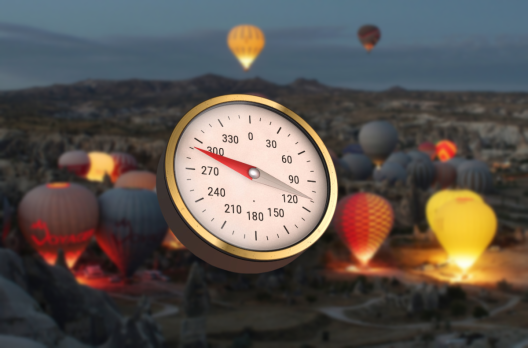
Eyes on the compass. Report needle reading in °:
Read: 290 °
